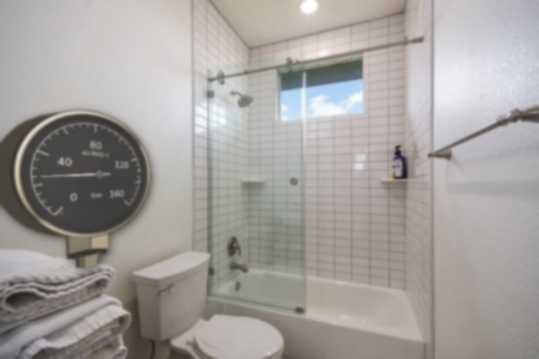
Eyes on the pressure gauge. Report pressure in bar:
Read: 25 bar
